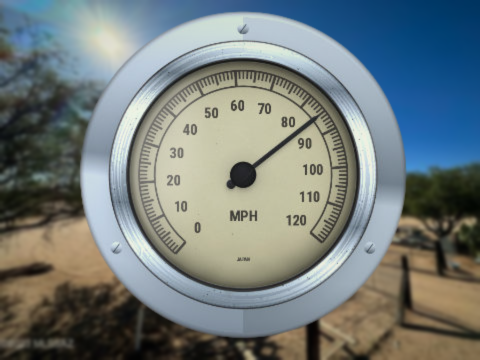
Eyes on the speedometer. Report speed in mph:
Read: 85 mph
